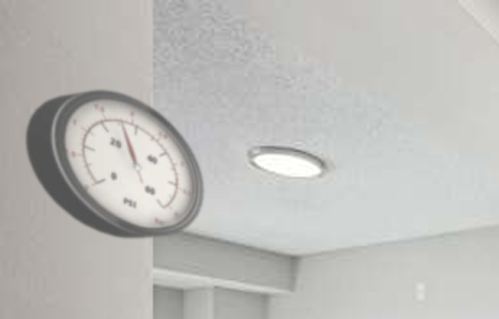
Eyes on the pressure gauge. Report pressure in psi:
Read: 25 psi
